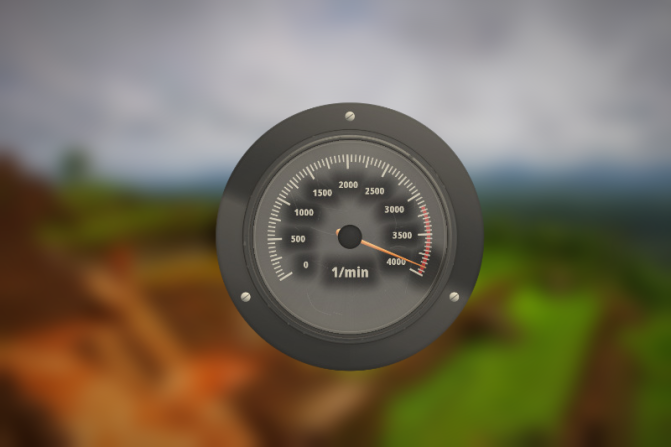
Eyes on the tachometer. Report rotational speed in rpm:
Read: 3900 rpm
